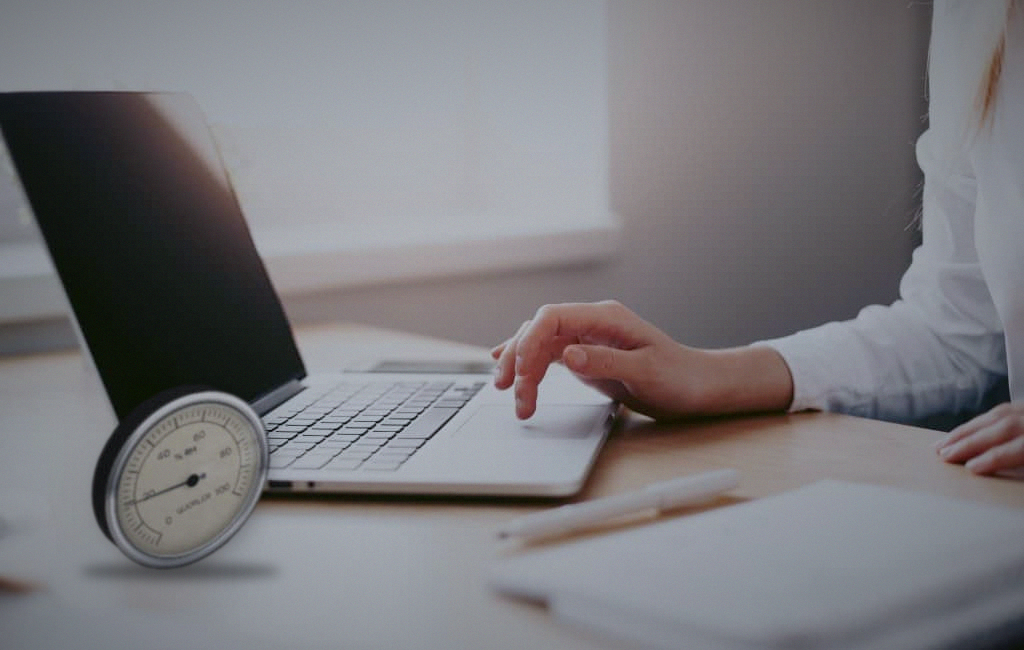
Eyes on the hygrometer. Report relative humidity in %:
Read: 20 %
